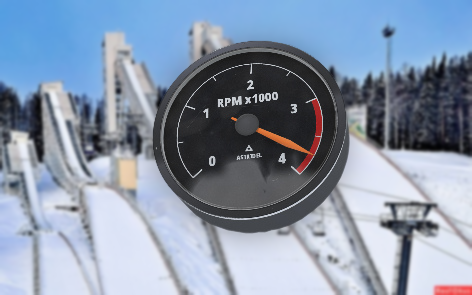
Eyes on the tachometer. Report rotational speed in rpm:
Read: 3750 rpm
